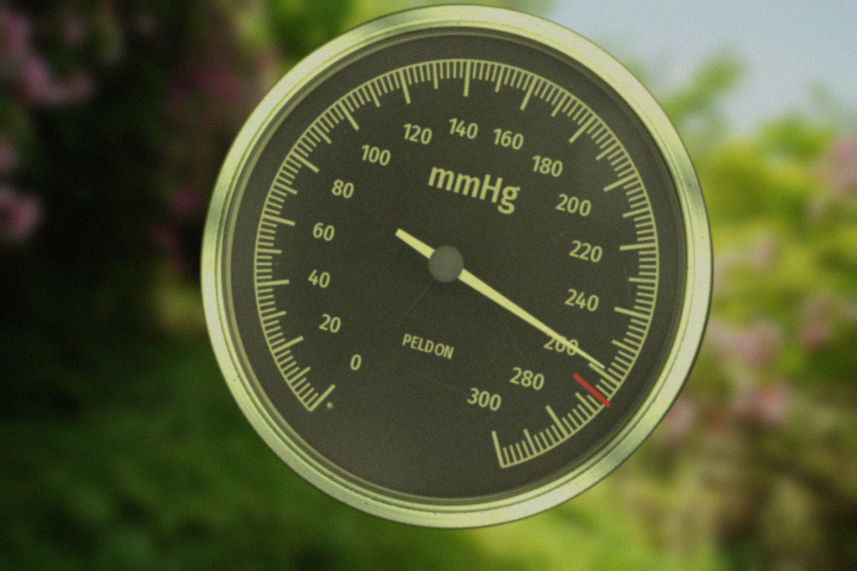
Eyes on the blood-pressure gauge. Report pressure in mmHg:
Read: 258 mmHg
